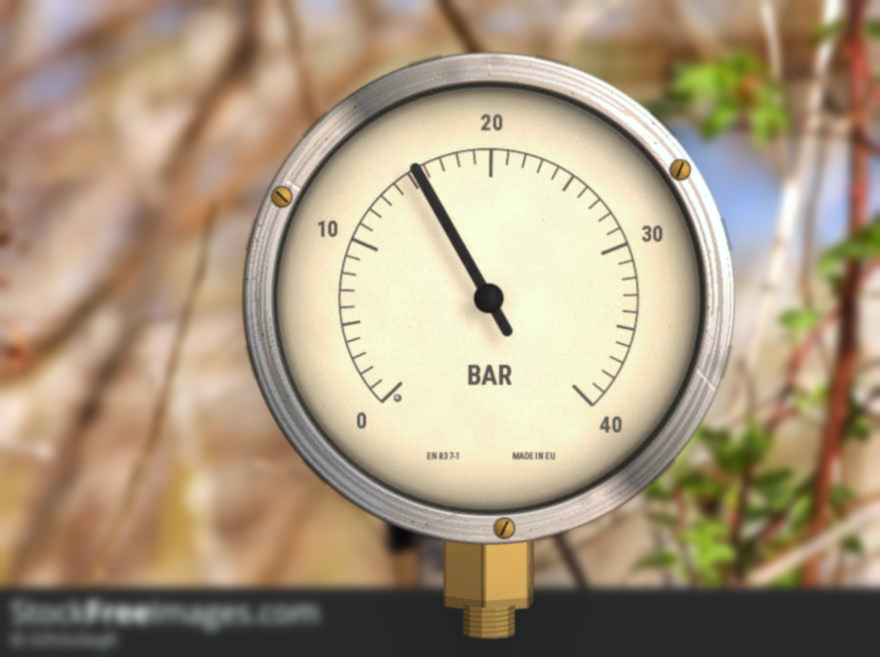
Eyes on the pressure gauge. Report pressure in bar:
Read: 15.5 bar
